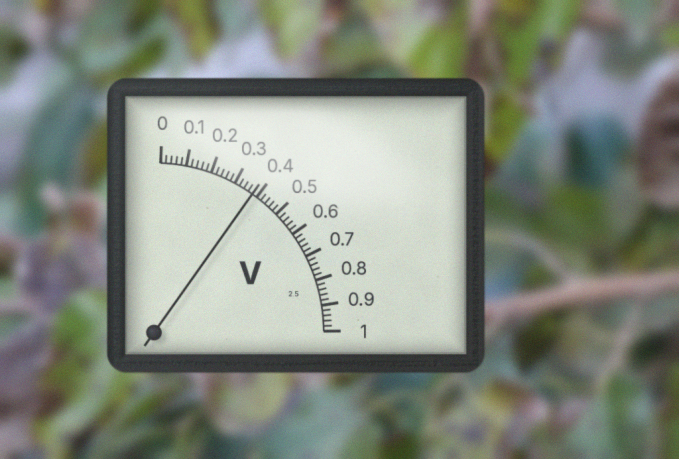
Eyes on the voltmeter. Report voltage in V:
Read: 0.38 V
